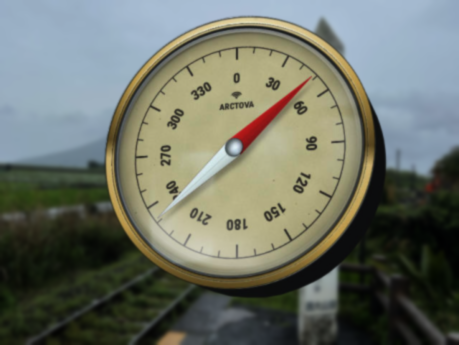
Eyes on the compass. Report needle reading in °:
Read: 50 °
